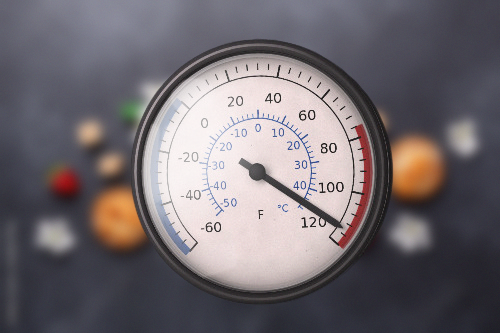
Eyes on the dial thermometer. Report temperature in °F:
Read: 114 °F
